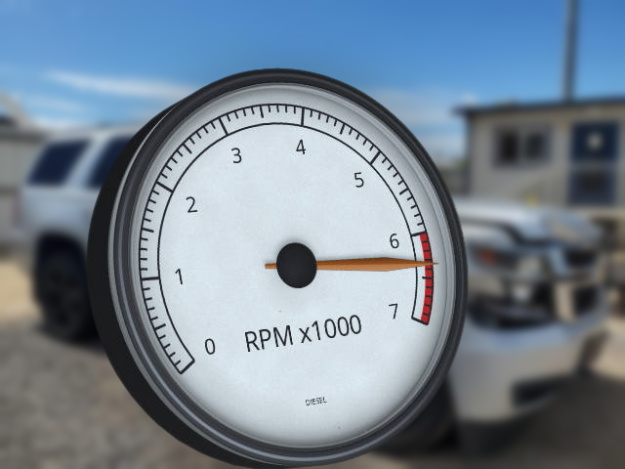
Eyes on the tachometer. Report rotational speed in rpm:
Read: 6350 rpm
